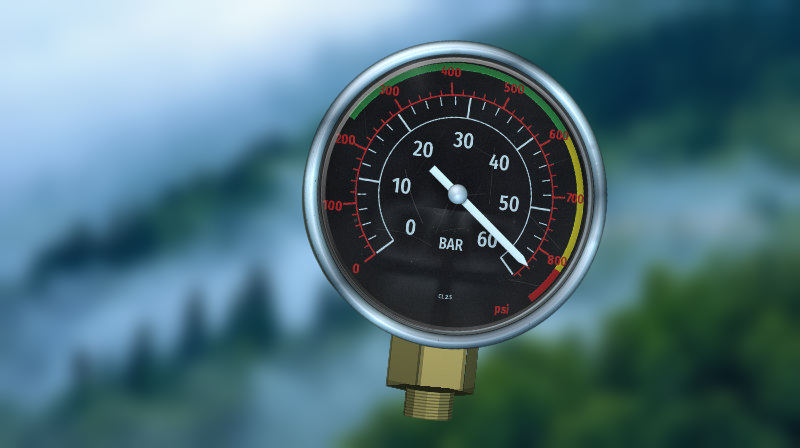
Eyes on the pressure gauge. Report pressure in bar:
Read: 58 bar
